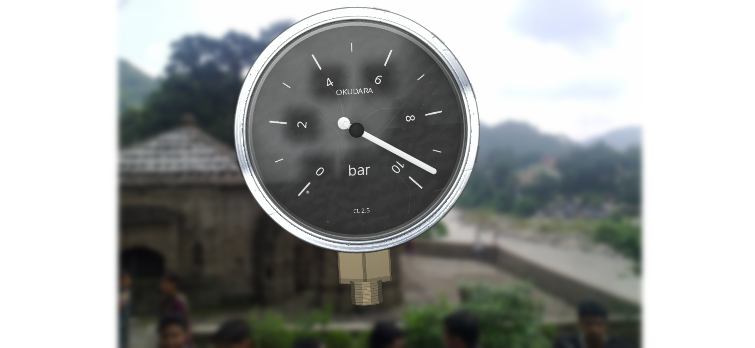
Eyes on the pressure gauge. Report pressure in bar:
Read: 9.5 bar
